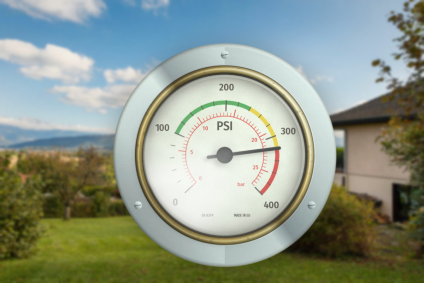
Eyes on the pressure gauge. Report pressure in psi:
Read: 320 psi
